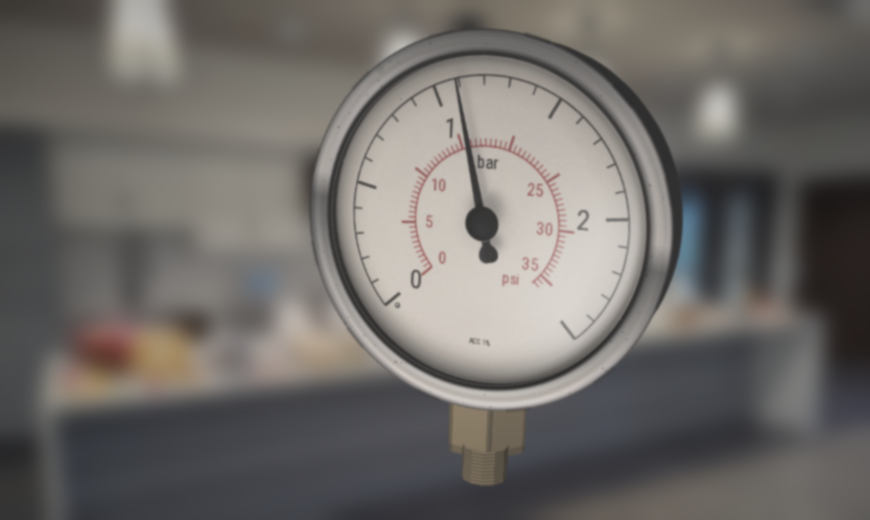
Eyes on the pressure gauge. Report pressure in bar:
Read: 1.1 bar
